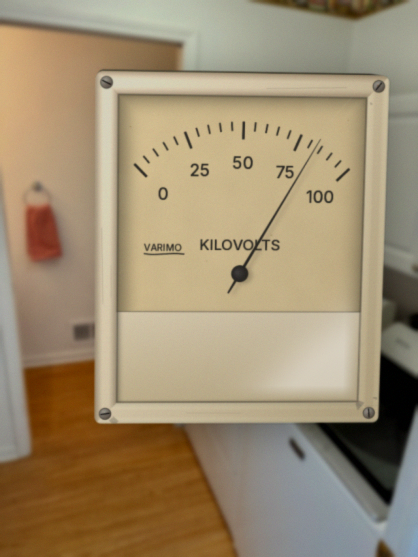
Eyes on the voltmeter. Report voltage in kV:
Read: 82.5 kV
